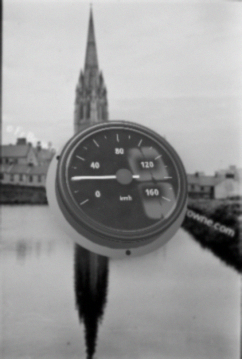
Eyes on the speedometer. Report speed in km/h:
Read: 20 km/h
